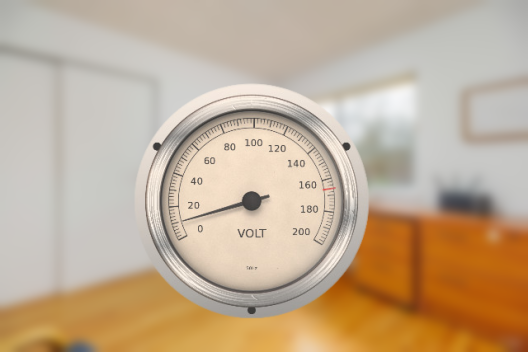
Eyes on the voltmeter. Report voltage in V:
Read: 10 V
